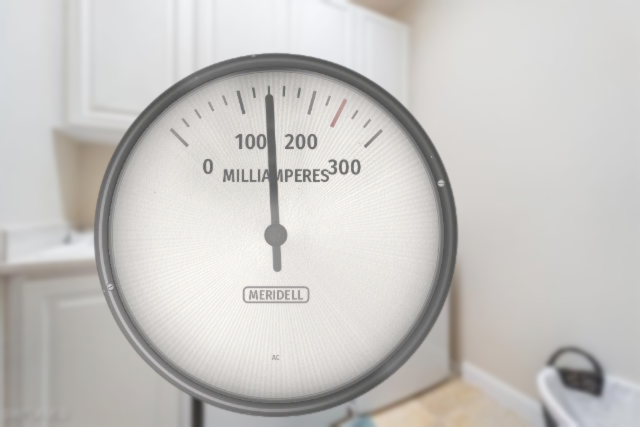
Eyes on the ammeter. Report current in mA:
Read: 140 mA
